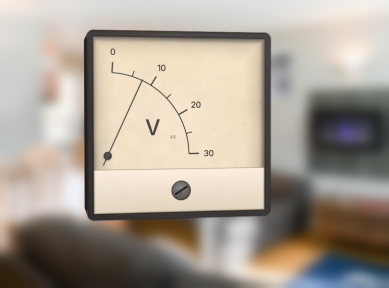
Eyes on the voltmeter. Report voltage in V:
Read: 7.5 V
